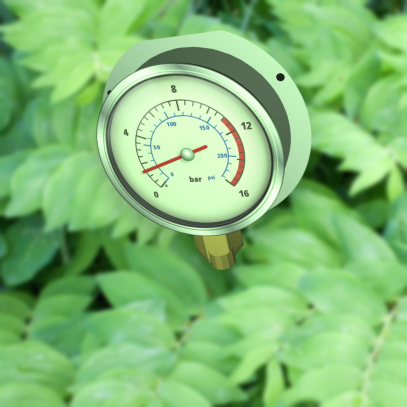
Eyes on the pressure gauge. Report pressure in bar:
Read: 1.5 bar
